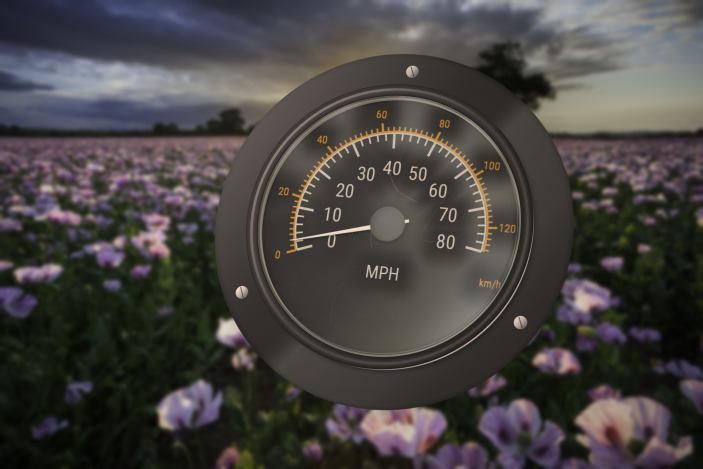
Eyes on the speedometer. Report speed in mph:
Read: 2 mph
